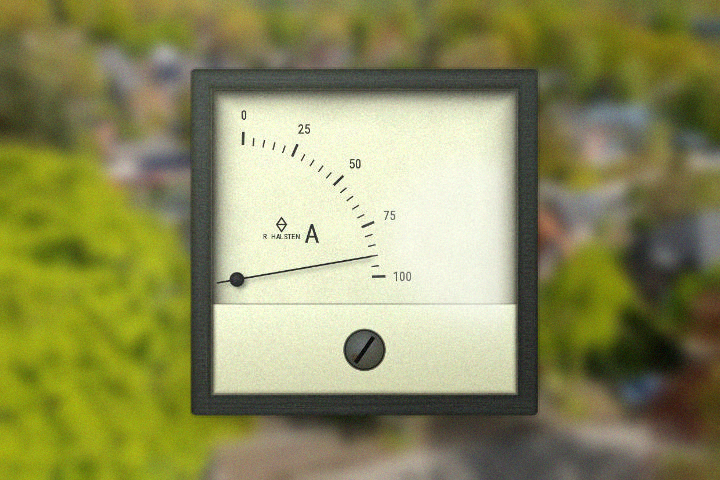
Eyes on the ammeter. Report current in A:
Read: 90 A
